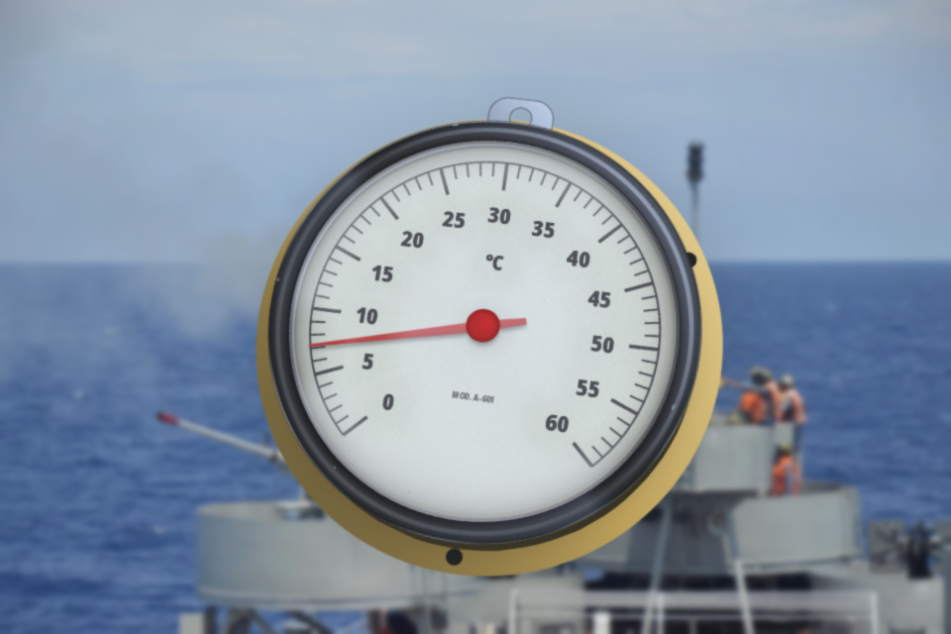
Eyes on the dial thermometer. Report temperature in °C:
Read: 7 °C
